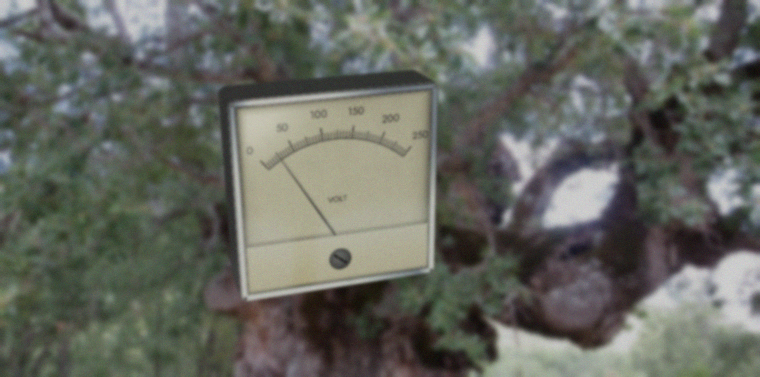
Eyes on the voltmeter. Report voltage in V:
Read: 25 V
